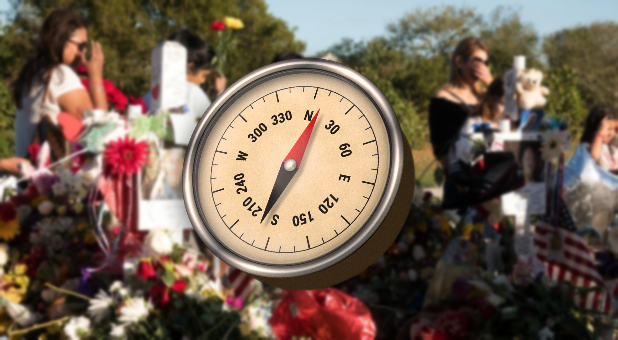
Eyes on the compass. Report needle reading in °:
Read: 10 °
